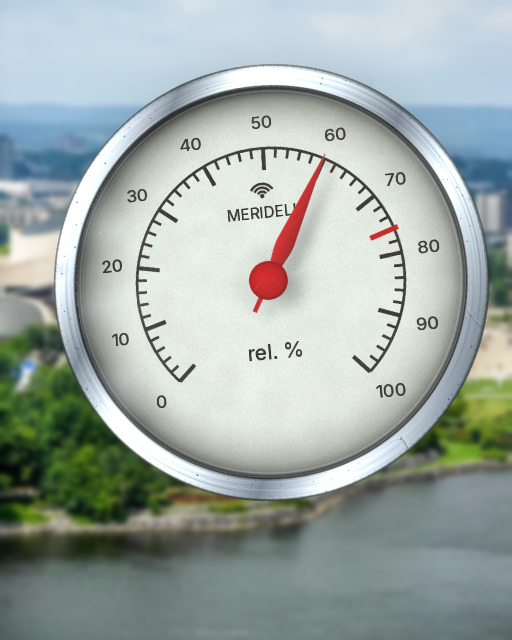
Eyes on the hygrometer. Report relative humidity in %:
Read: 60 %
